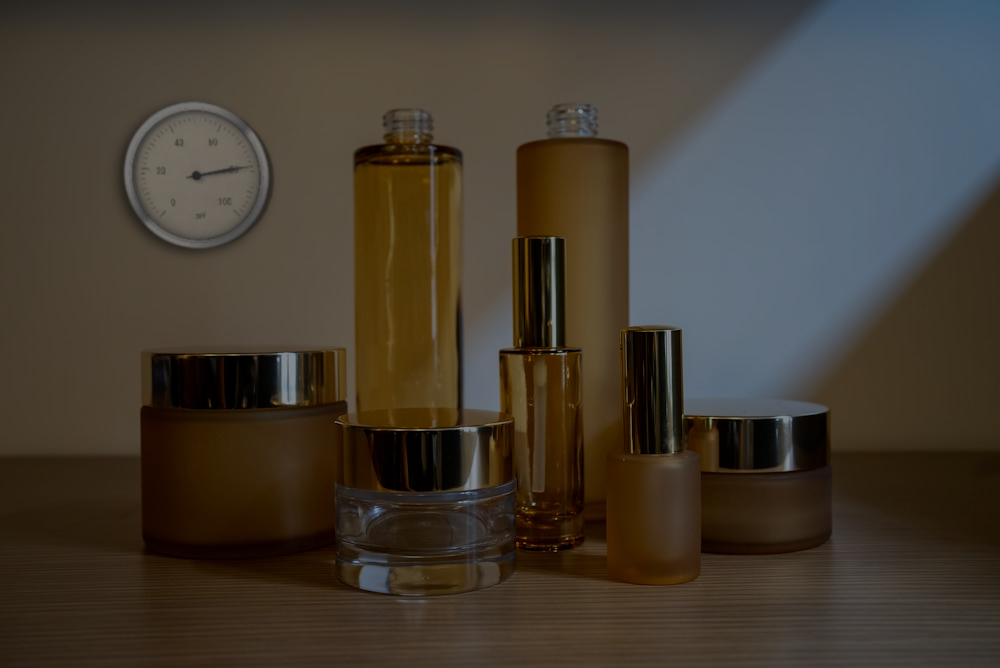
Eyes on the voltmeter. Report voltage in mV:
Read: 80 mV
